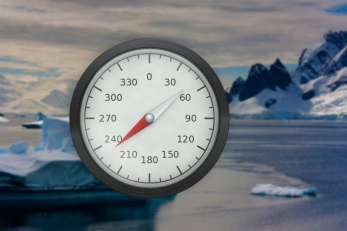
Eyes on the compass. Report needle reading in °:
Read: 230 °
